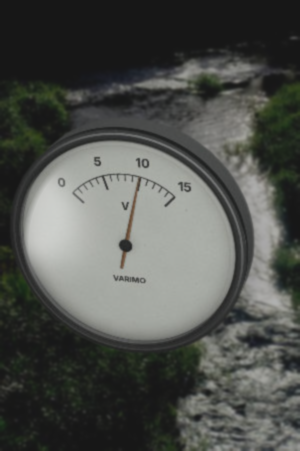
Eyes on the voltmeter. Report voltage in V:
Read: 10 V
